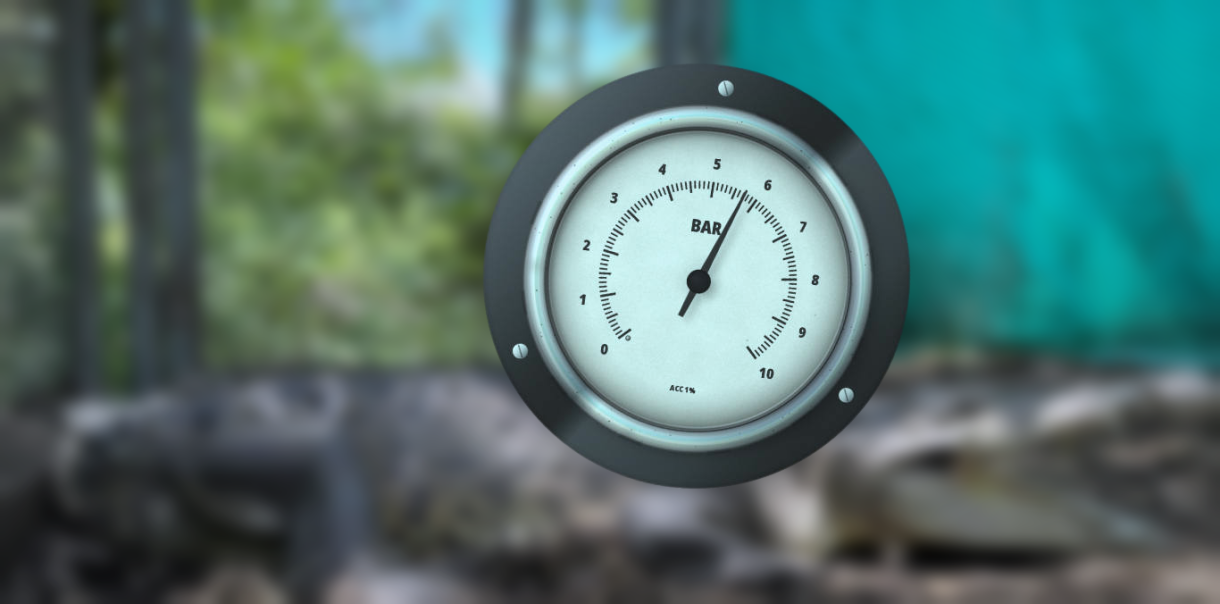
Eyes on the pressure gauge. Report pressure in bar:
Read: 5.7 bar
